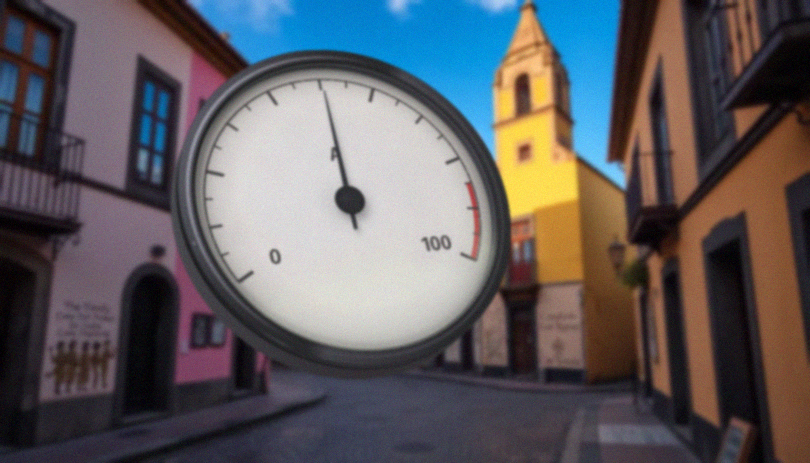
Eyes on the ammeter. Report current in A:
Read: 50 A
